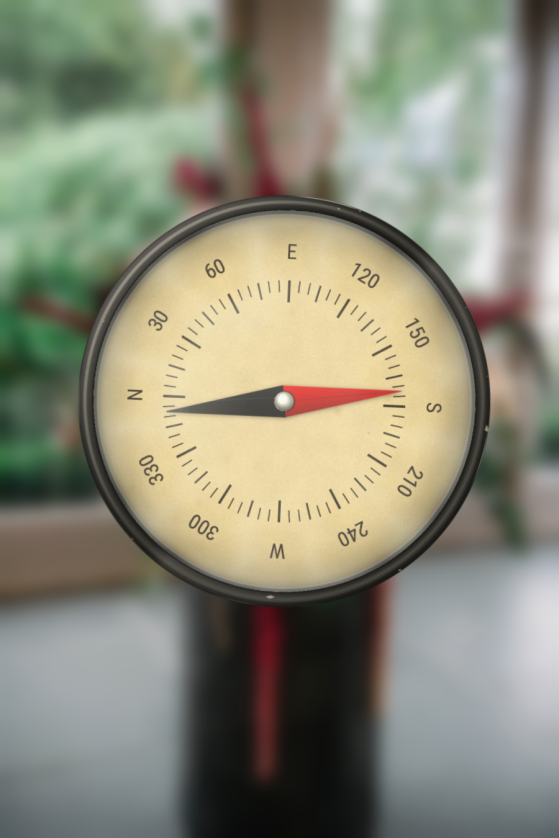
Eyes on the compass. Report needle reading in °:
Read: 172.5 °
